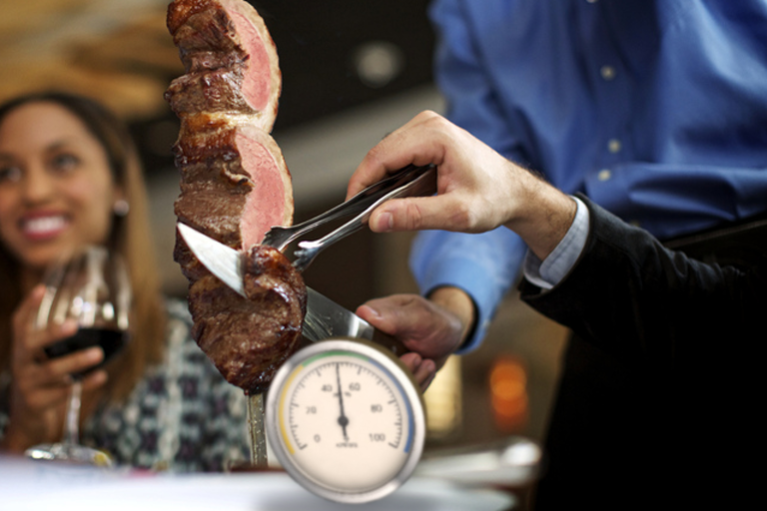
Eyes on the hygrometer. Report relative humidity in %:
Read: 50 %
